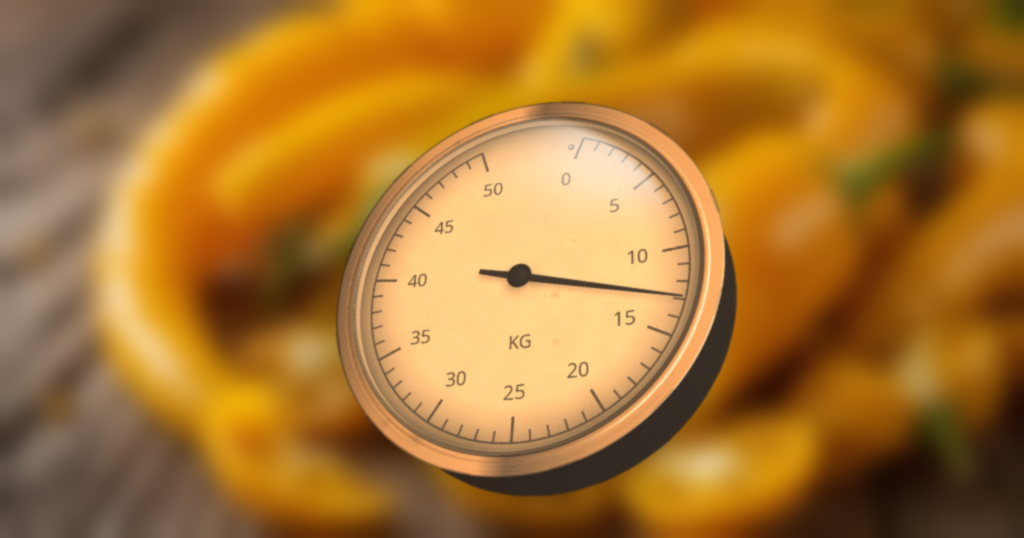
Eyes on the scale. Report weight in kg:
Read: 13 kg
